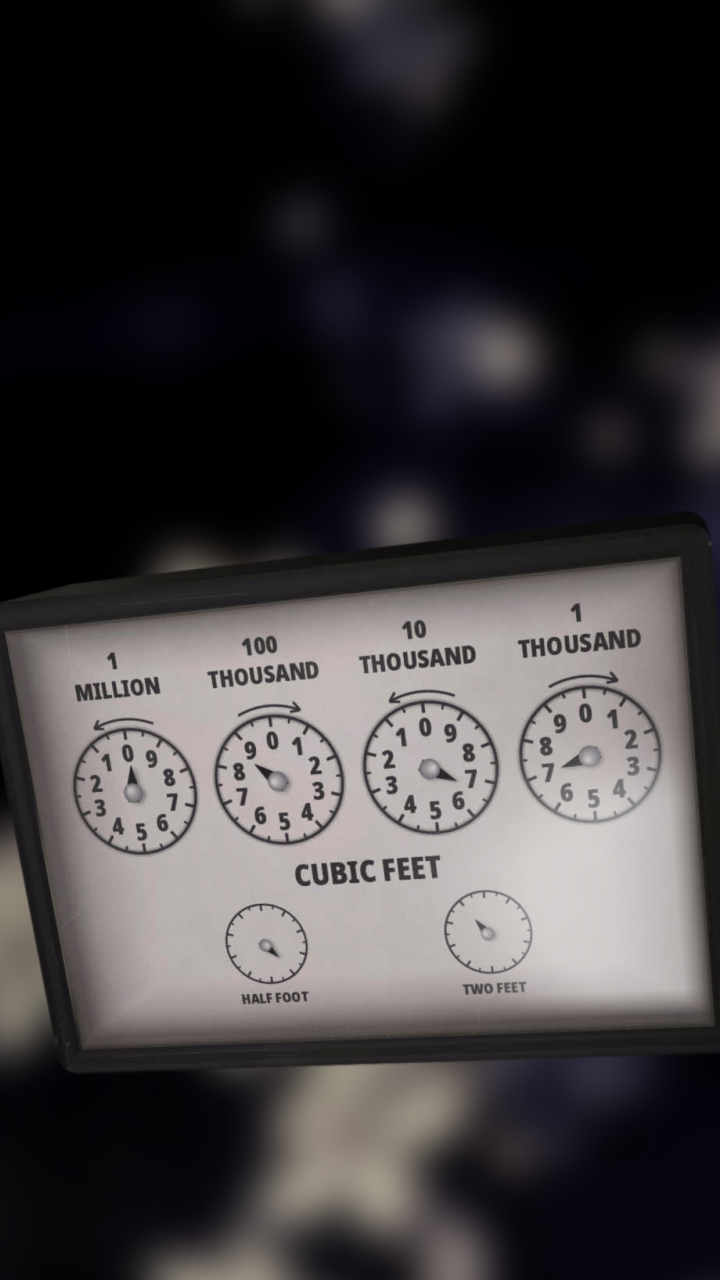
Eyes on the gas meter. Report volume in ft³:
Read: 986700 ft³
